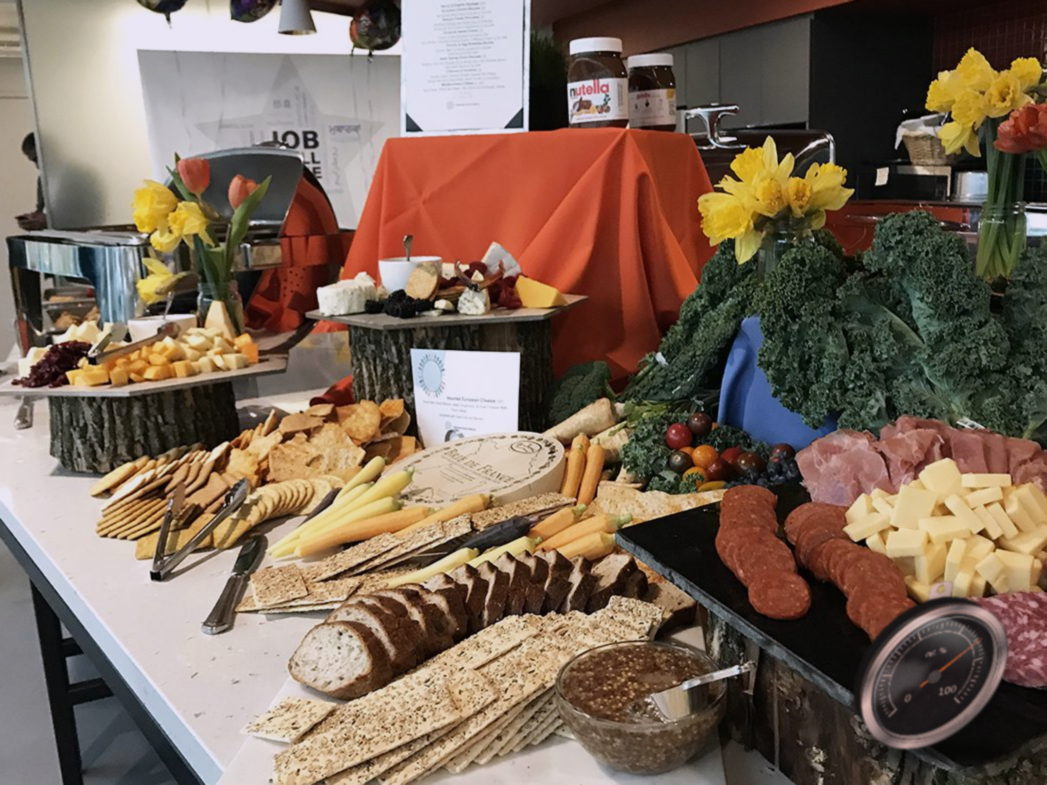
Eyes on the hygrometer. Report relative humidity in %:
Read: 70 %
